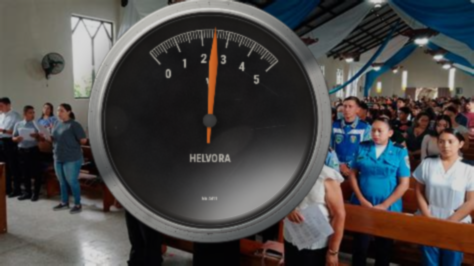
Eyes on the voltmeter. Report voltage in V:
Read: 2.5 V
